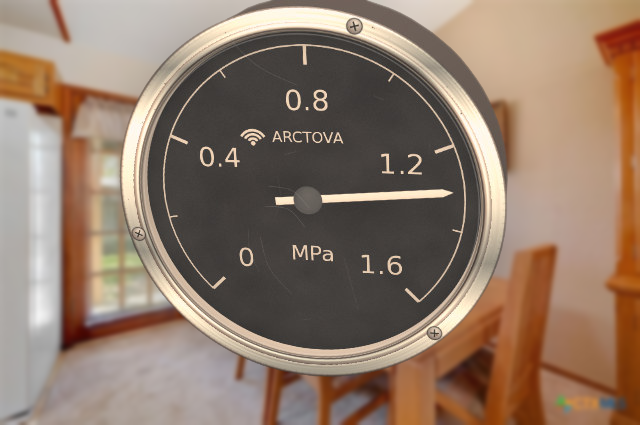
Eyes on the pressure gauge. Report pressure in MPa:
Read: 1.3 MPa
